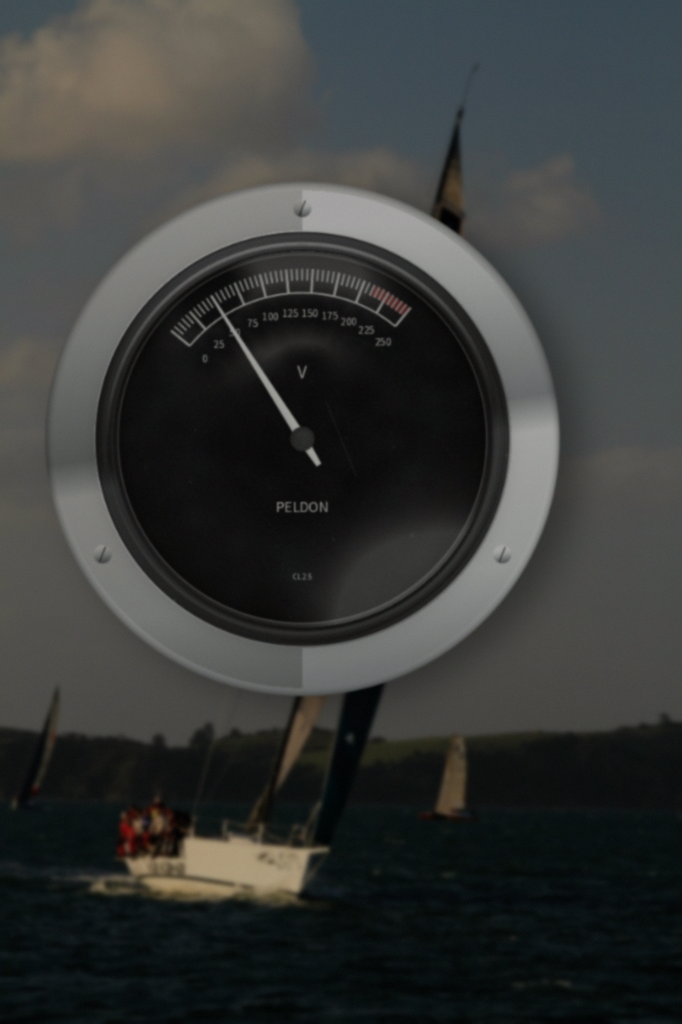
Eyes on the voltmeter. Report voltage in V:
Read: 50 V
